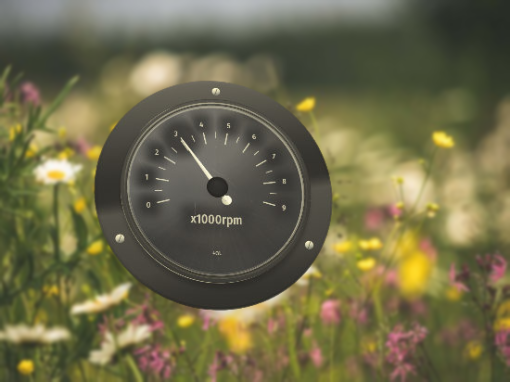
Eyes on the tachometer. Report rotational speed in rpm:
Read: 3000 rpm
